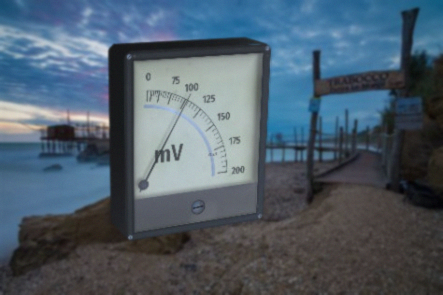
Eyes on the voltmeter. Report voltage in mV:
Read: 100 mV
